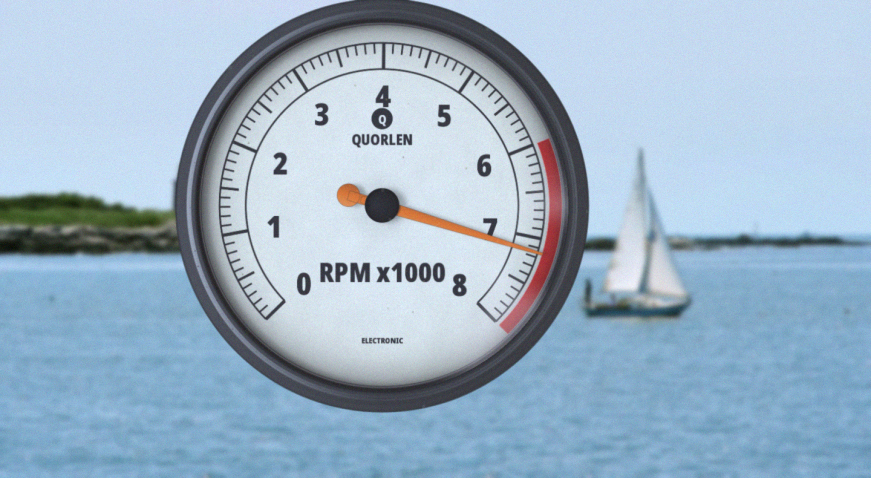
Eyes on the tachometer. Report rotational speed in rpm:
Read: 7150 rpm
